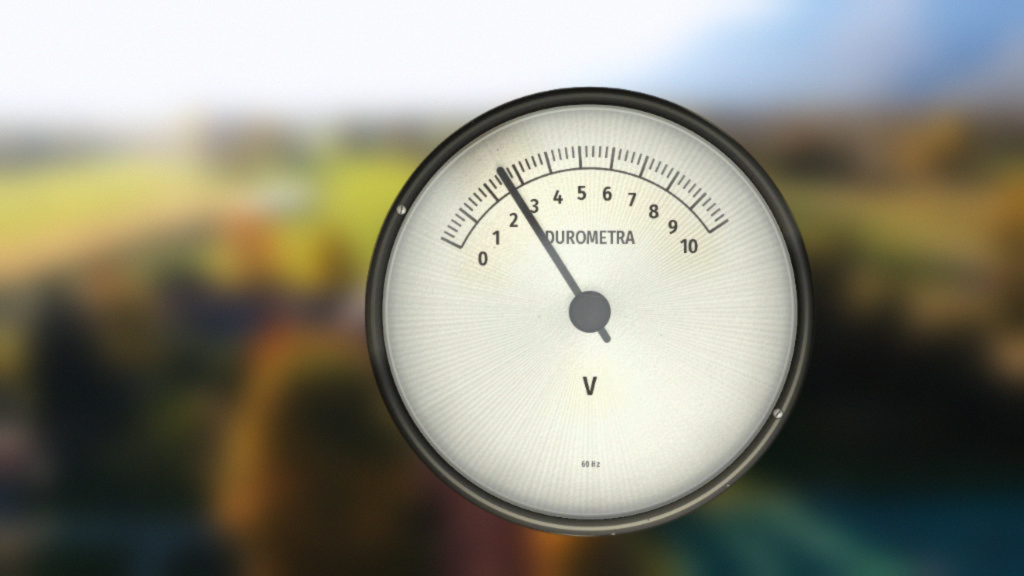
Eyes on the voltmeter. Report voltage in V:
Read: 2.6 V
